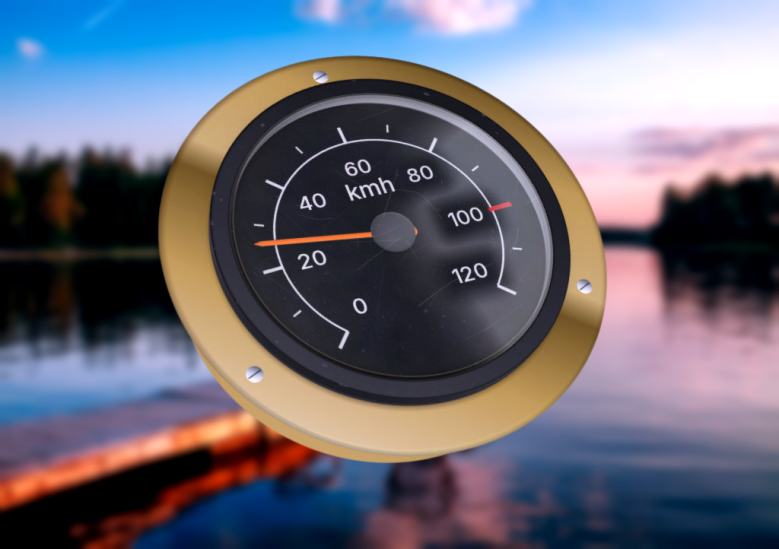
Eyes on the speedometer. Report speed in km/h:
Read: 25 km/h
